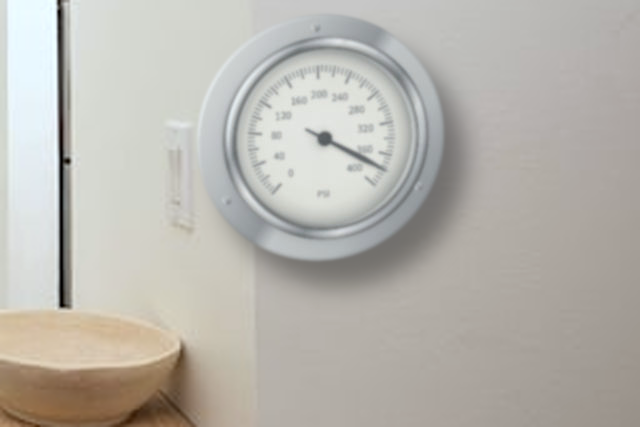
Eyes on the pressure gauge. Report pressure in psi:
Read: 380 psi
